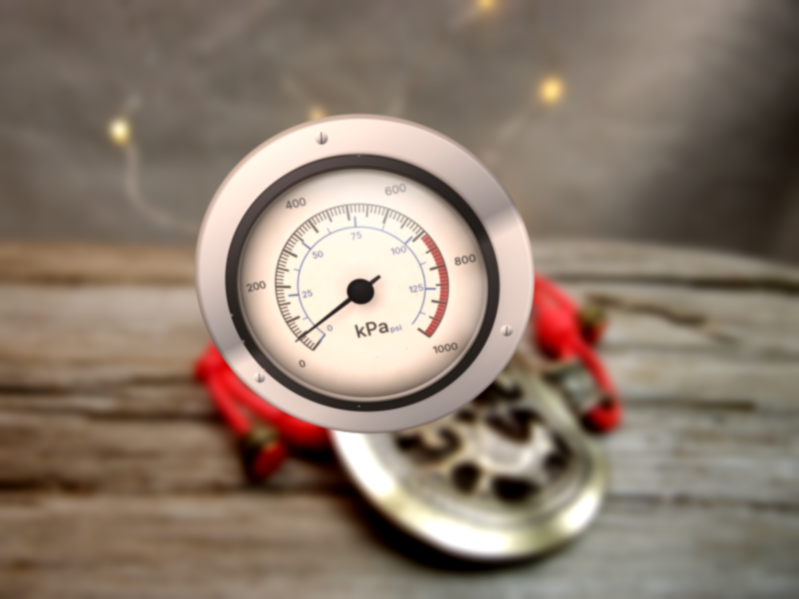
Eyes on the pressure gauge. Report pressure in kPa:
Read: 50 kPa
